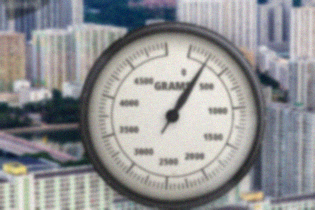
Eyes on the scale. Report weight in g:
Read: 250 g
